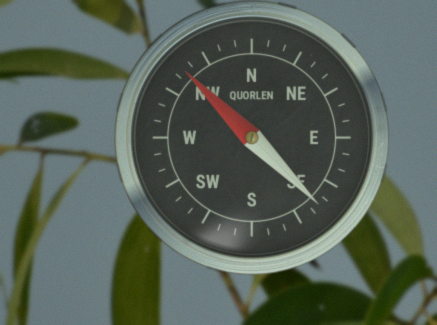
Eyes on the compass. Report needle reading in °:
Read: 315 °
